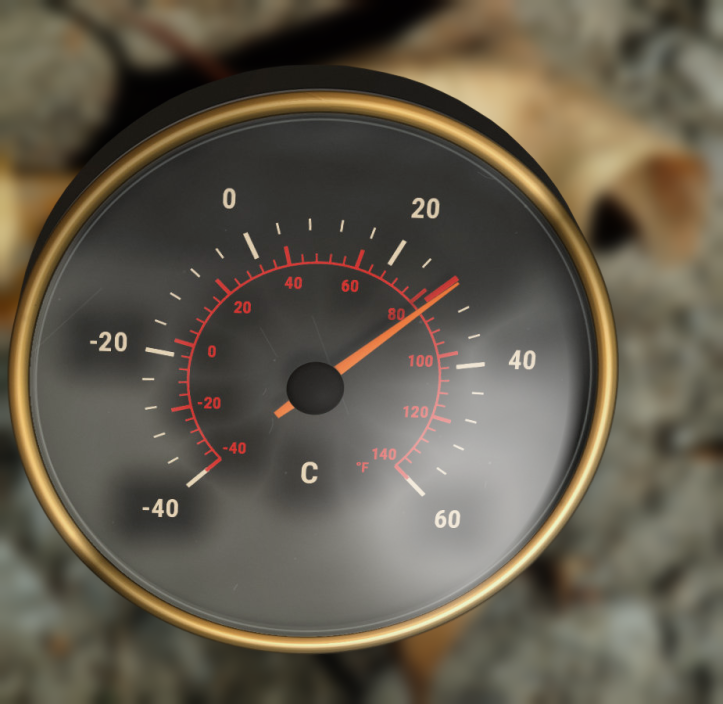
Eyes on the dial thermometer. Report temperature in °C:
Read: 28 °C
